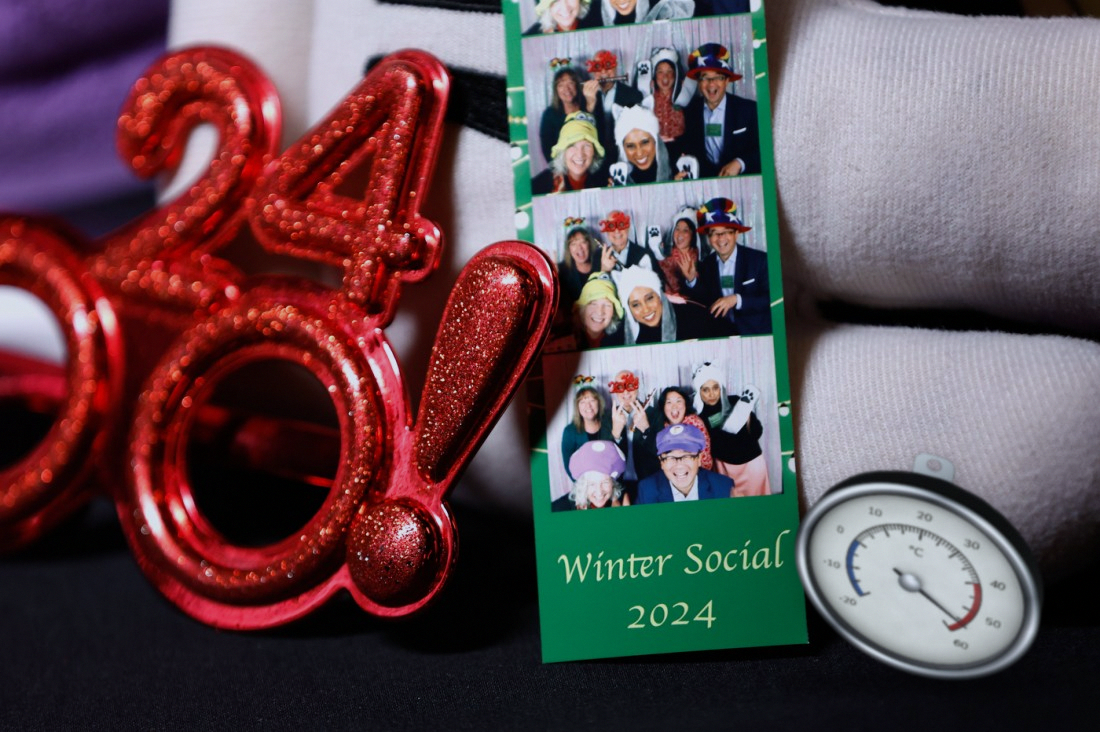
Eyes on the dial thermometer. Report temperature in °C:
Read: 55 °C
